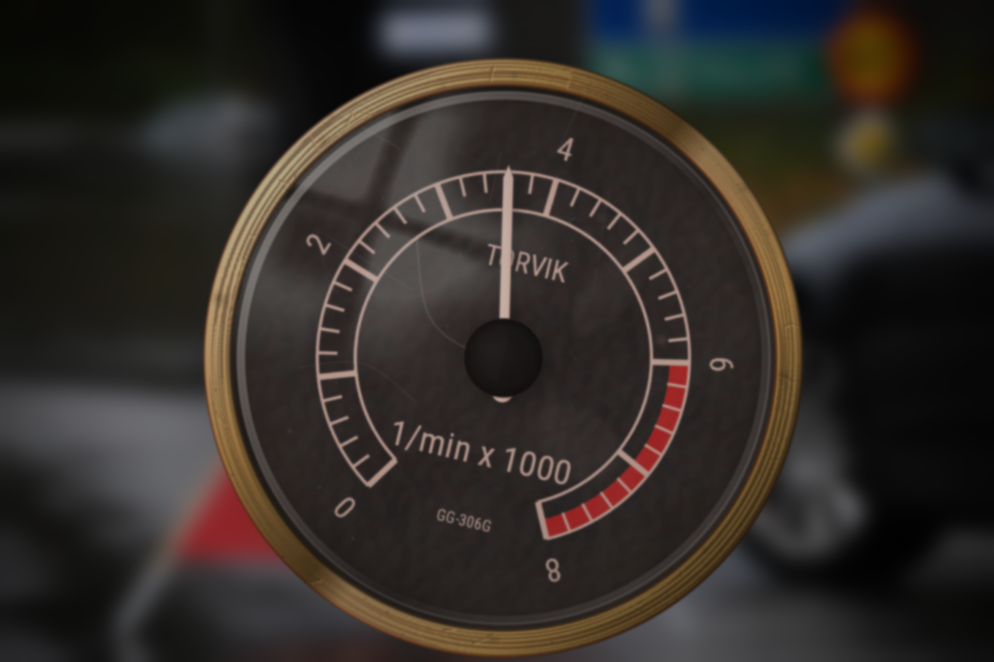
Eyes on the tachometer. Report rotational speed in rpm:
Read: 3600 rpm
